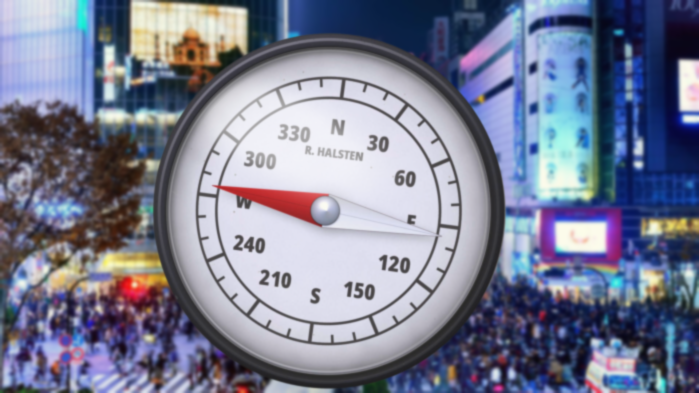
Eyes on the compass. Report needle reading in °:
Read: 275 °
